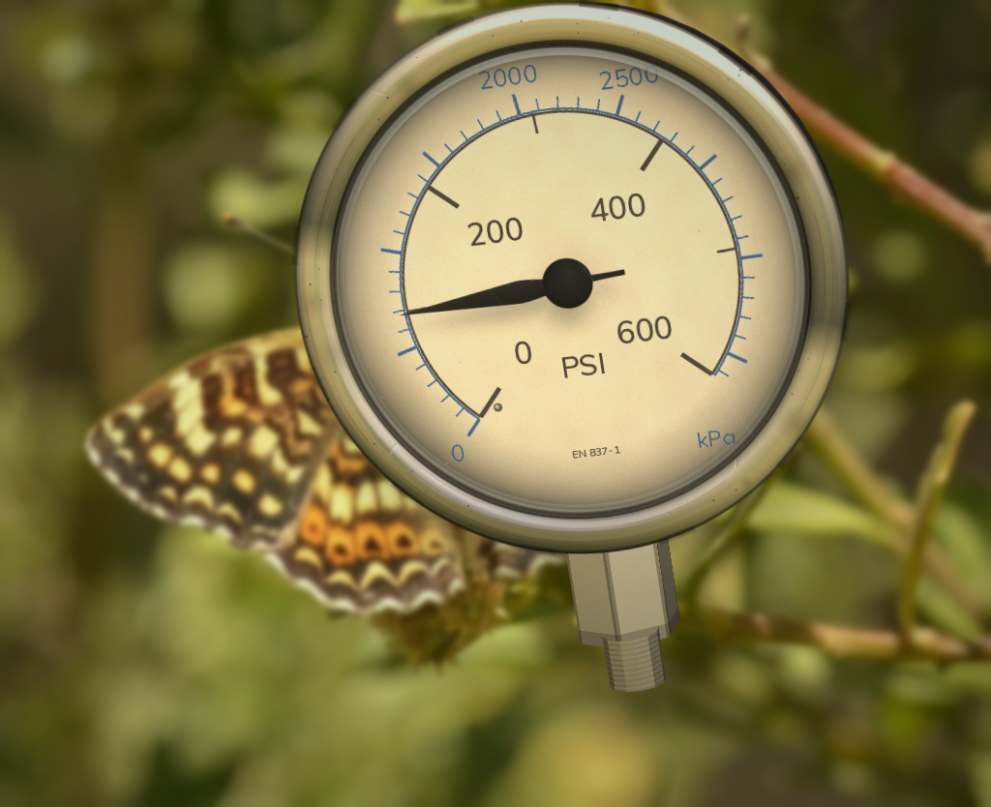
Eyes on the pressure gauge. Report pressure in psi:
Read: 100 psi
